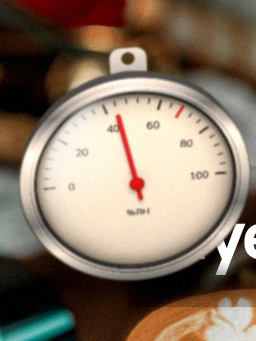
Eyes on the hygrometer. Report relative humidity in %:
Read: 44 %
